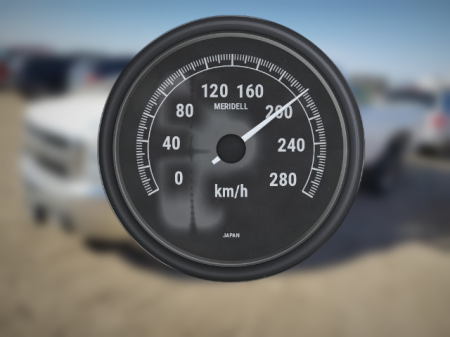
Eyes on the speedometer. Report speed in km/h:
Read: 200 km/h
